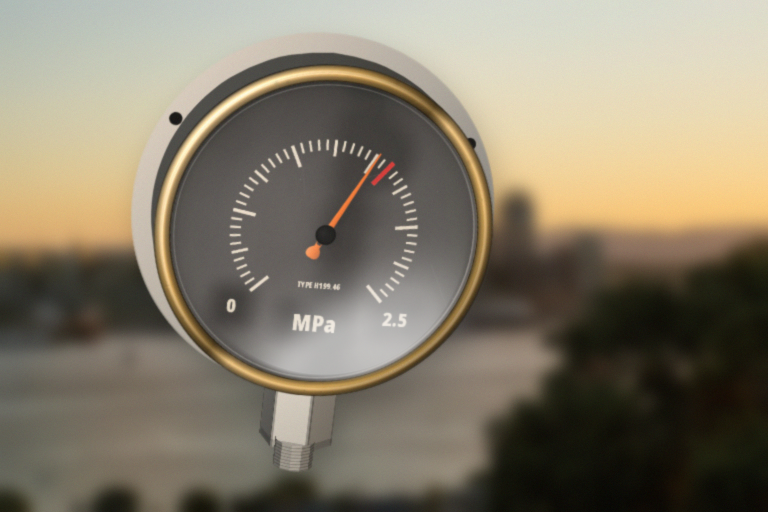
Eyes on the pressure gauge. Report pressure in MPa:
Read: 1.5 MPa
